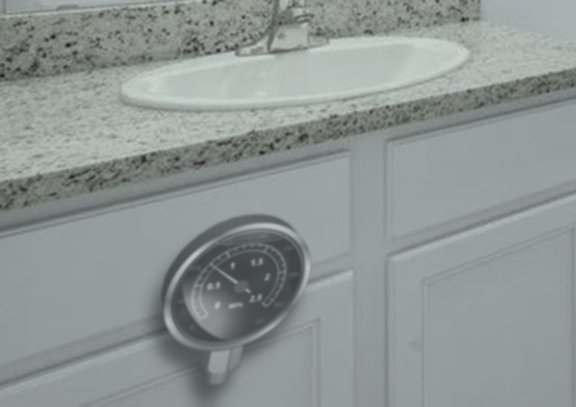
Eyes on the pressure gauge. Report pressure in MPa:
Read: 0.8 MPa
